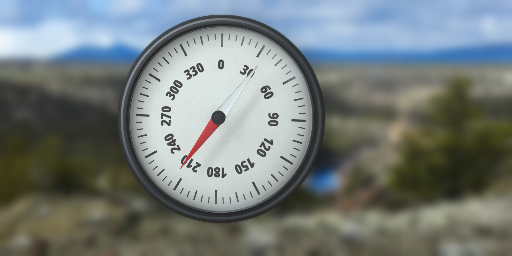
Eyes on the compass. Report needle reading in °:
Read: 215 °
